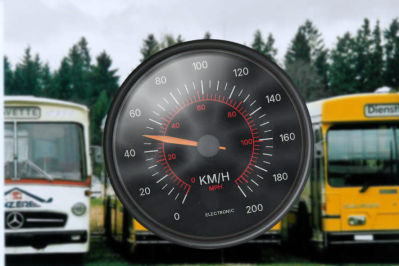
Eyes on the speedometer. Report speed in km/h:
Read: 50 km/h
